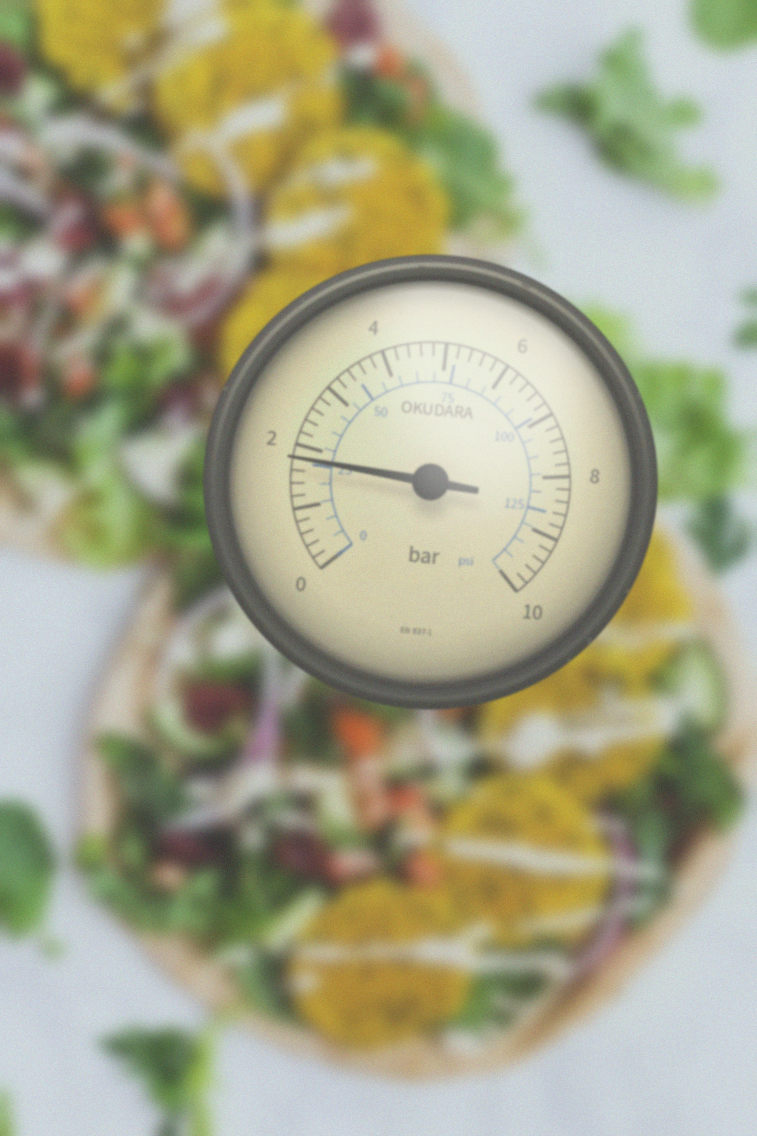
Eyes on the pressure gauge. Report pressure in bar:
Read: 1.8 bar
